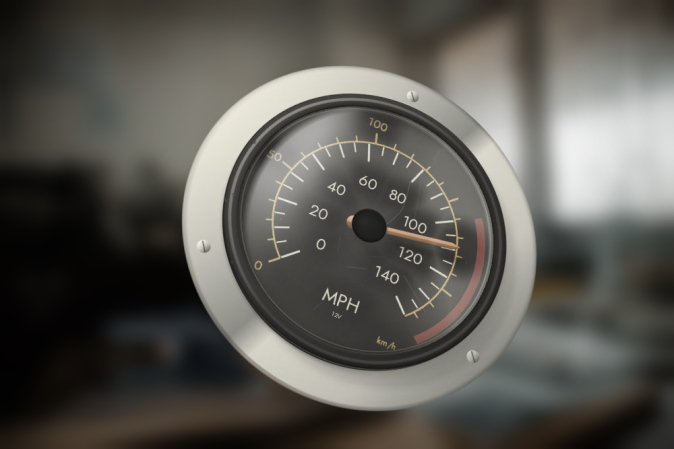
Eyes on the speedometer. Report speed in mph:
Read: 110 mph
